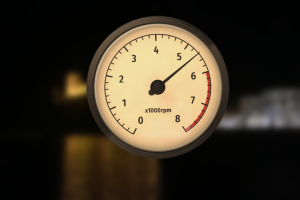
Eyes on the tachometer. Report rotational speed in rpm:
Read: 5400 rpm
